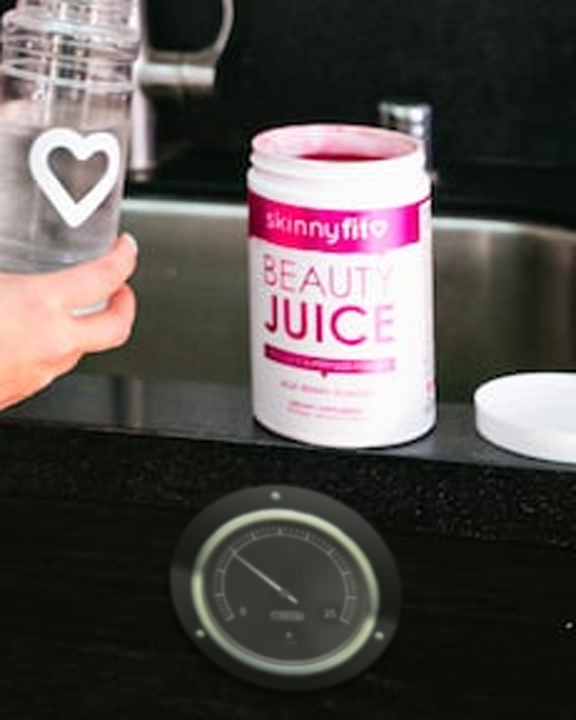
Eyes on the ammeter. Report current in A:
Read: 7.5 A
